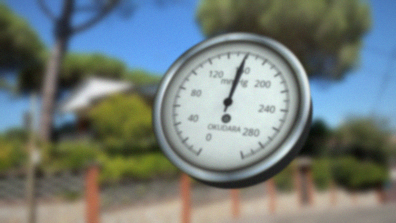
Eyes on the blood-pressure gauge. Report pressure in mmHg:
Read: 160 mmHg
